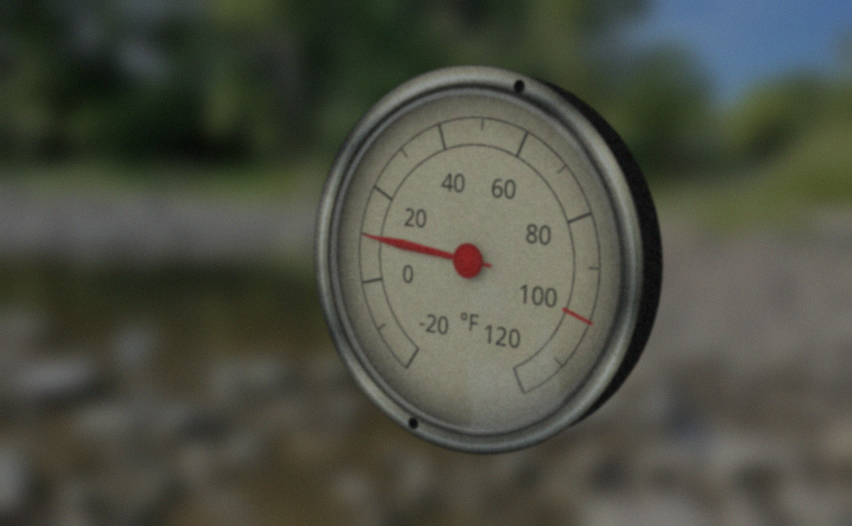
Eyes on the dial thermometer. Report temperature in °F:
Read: 10 °F
